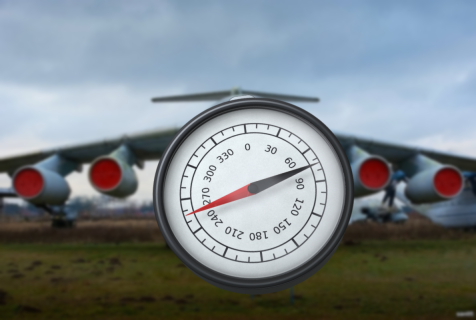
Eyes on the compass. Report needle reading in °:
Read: 255 °
